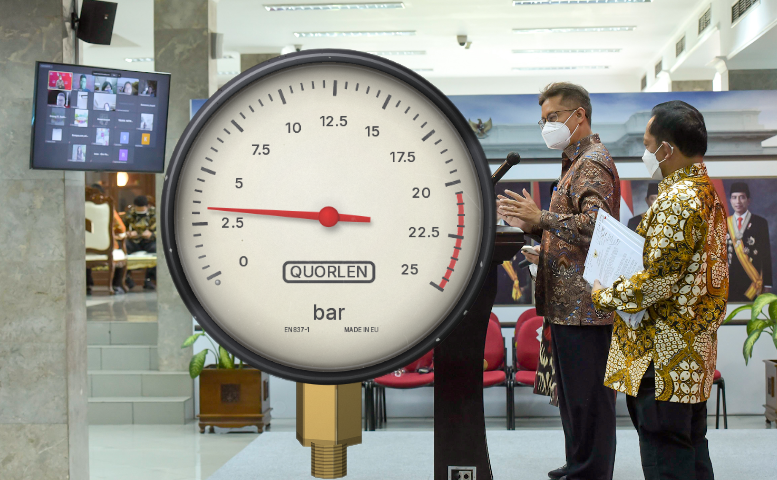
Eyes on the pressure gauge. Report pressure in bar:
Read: 3.25 bar
